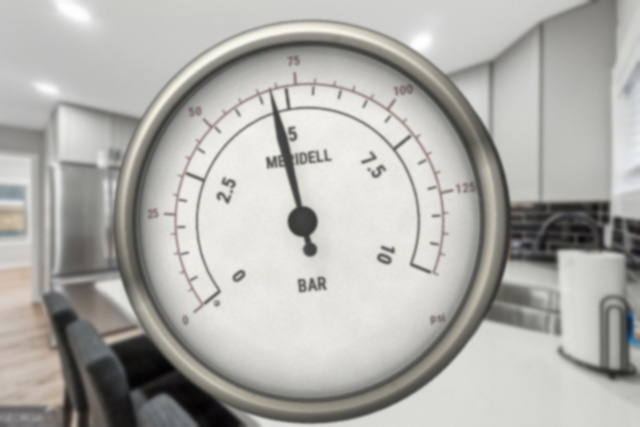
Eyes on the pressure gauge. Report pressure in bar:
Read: 4.75 bar
